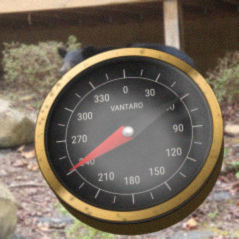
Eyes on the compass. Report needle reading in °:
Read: 240 °
